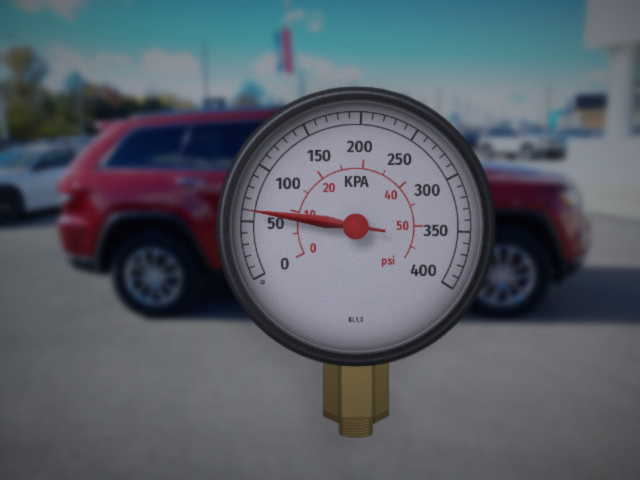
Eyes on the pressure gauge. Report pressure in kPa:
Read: 60 kPa
